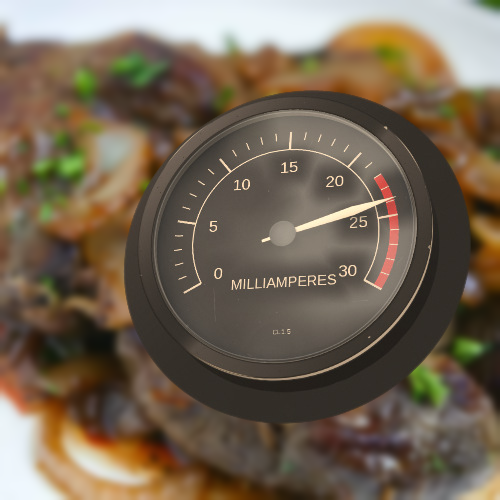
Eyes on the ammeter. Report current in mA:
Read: 24 mA
